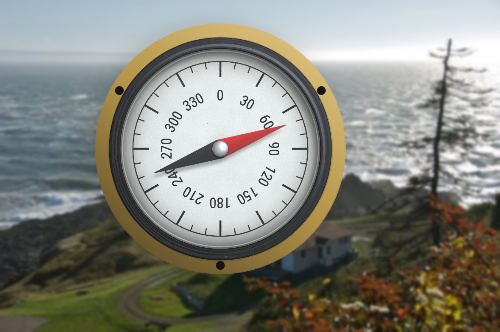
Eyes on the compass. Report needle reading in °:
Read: 70 °
